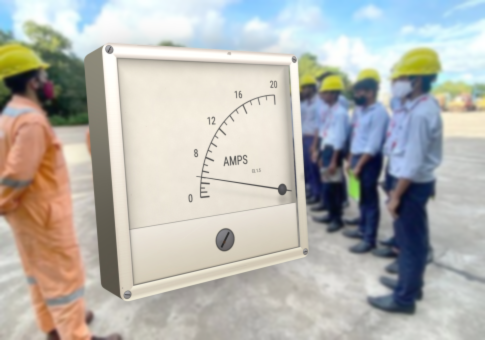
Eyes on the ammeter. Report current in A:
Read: 5 A
